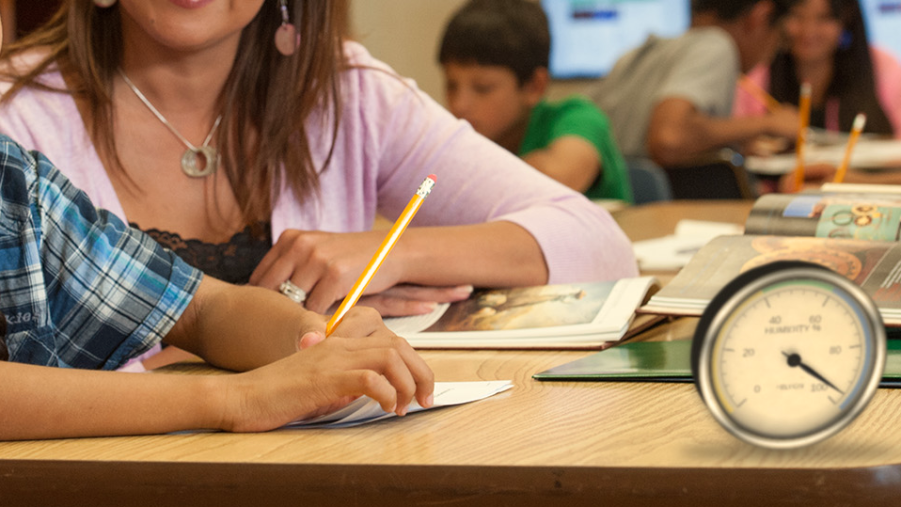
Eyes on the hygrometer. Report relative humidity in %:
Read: 96 %
